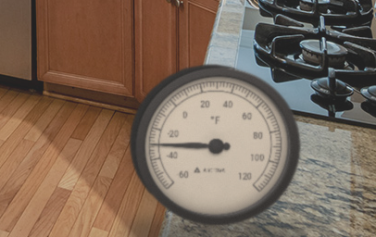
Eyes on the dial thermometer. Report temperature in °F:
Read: -30 °F
